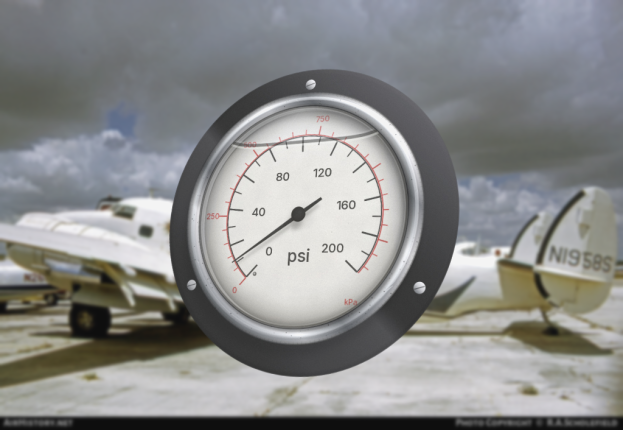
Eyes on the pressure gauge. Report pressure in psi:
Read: 10 psi
